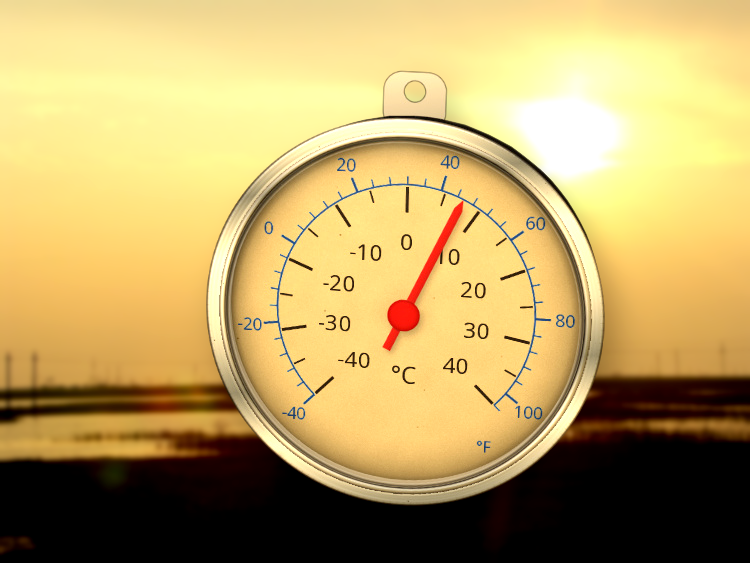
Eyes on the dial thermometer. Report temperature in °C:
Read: 7.5 °C
